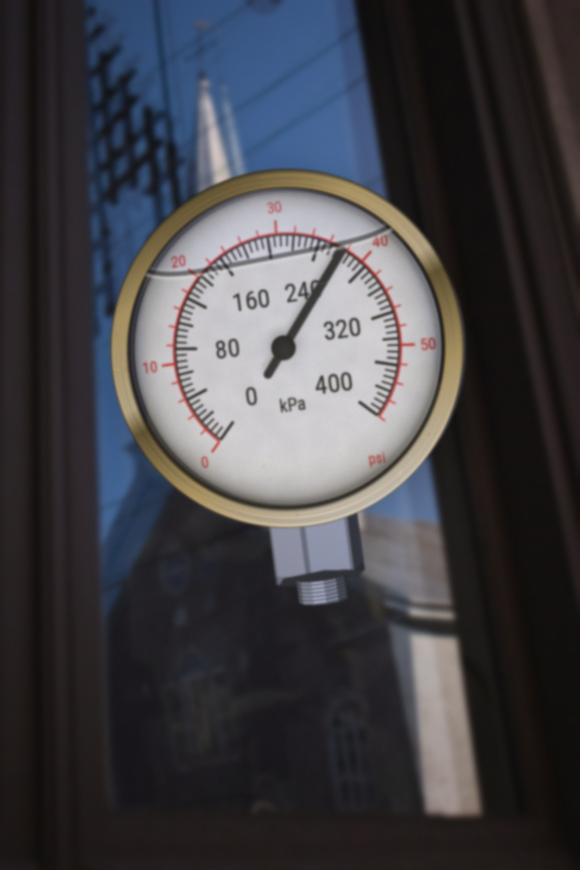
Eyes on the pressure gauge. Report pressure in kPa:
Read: 260 kPa
